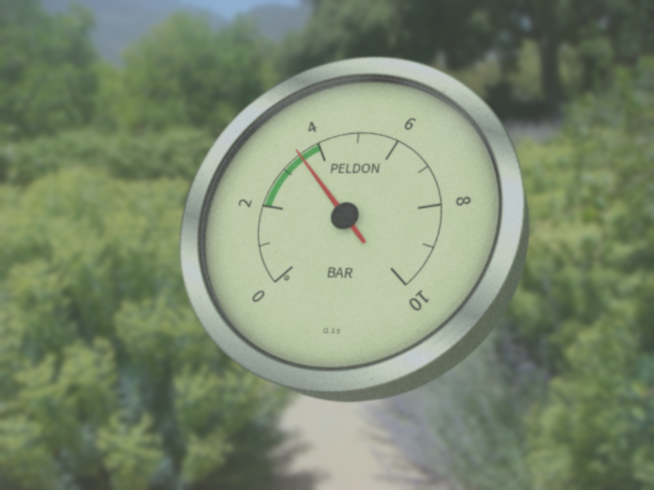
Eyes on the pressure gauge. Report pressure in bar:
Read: 3.5 bar
